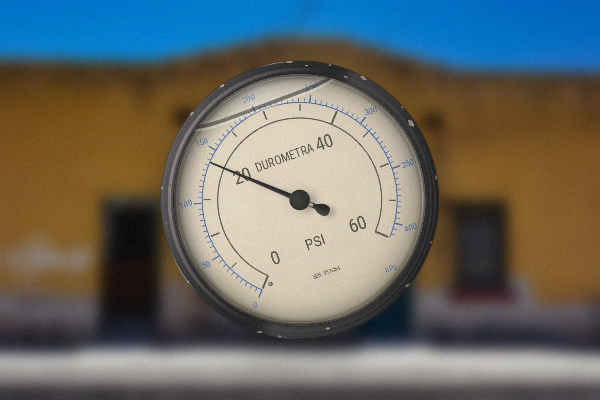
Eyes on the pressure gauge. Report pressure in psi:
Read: 20 psi
